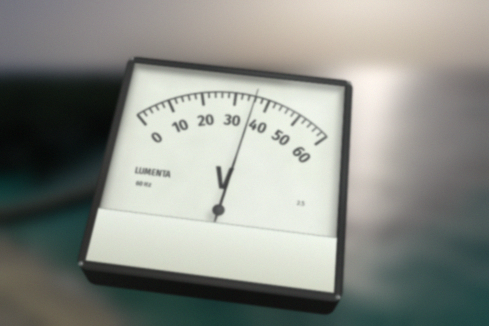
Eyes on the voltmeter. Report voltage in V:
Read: 36 V
